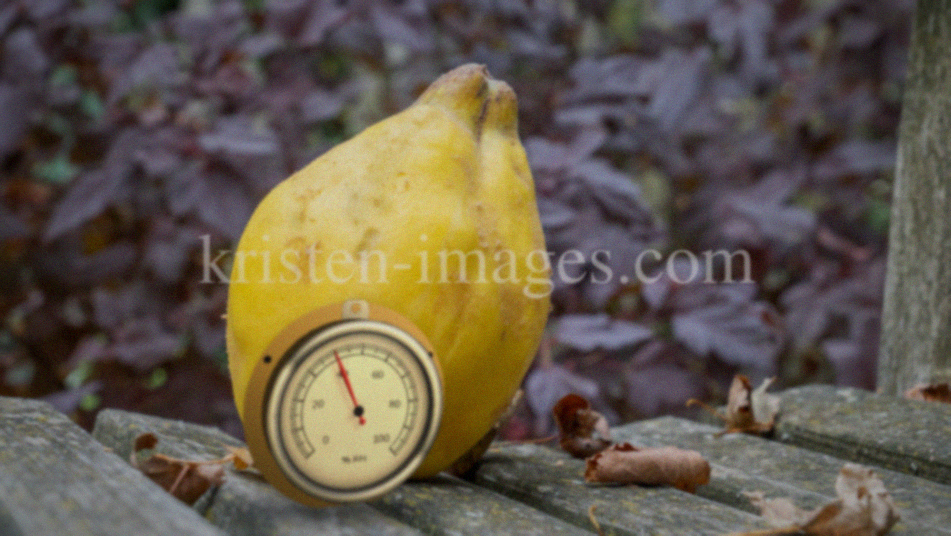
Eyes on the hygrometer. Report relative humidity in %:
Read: 40 %
